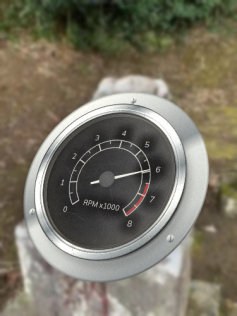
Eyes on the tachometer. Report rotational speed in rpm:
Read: 6000 rpm
